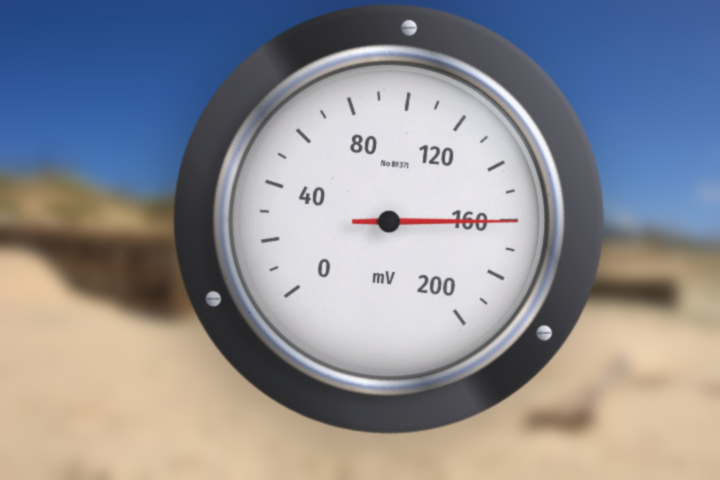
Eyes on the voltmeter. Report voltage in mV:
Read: 160 mV
